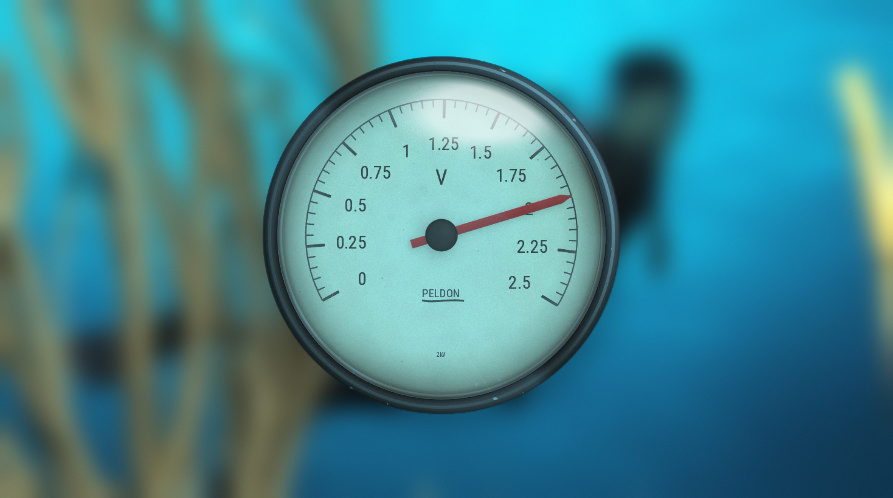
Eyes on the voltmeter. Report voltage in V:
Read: 2 V
